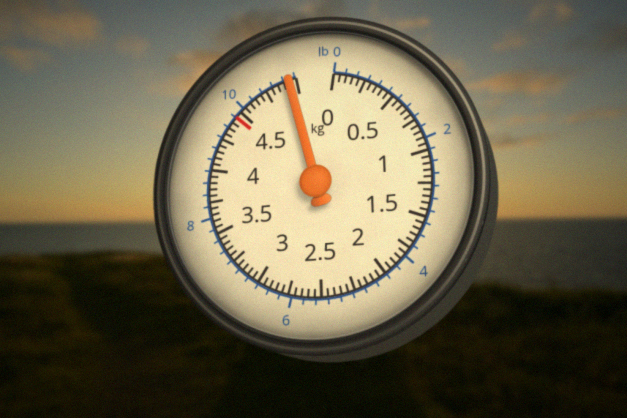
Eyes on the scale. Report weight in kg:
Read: 4.95 kg
